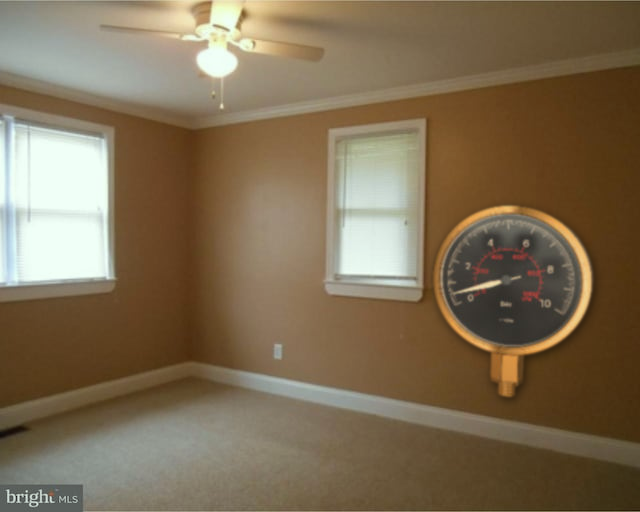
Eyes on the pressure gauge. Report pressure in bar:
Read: 0.5 bar
